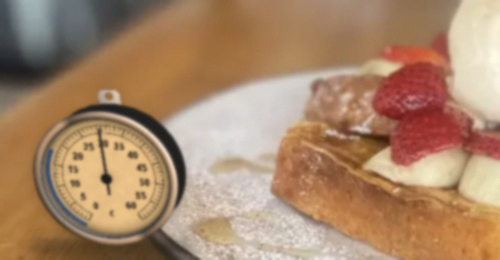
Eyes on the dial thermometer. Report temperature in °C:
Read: 30 °C
